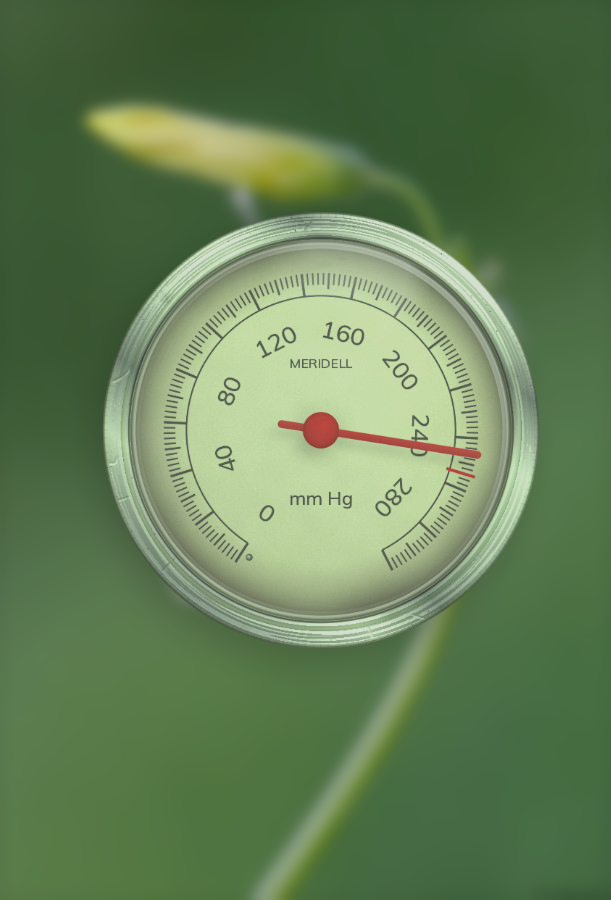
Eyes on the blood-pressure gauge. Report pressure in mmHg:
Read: 246 mmHg
